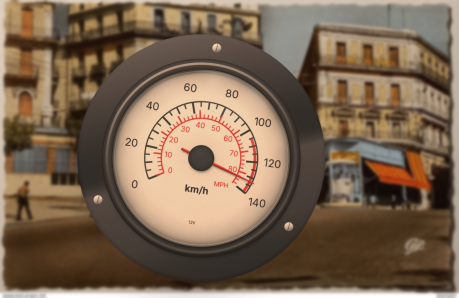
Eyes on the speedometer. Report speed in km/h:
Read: 132.5 km/h
